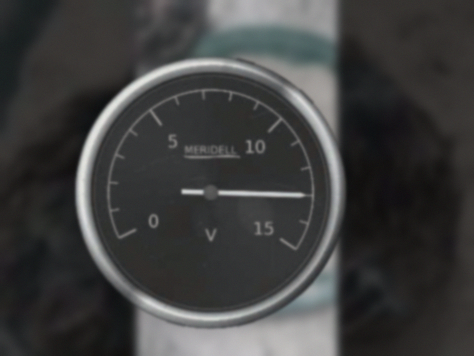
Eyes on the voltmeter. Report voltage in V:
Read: 13 V
